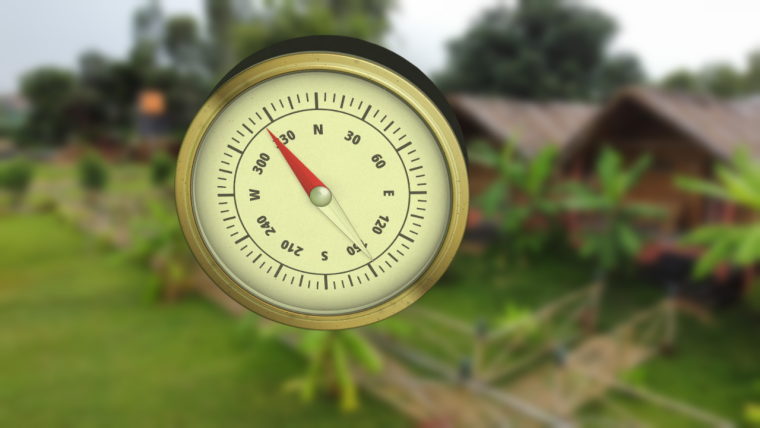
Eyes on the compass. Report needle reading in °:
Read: 325 °
